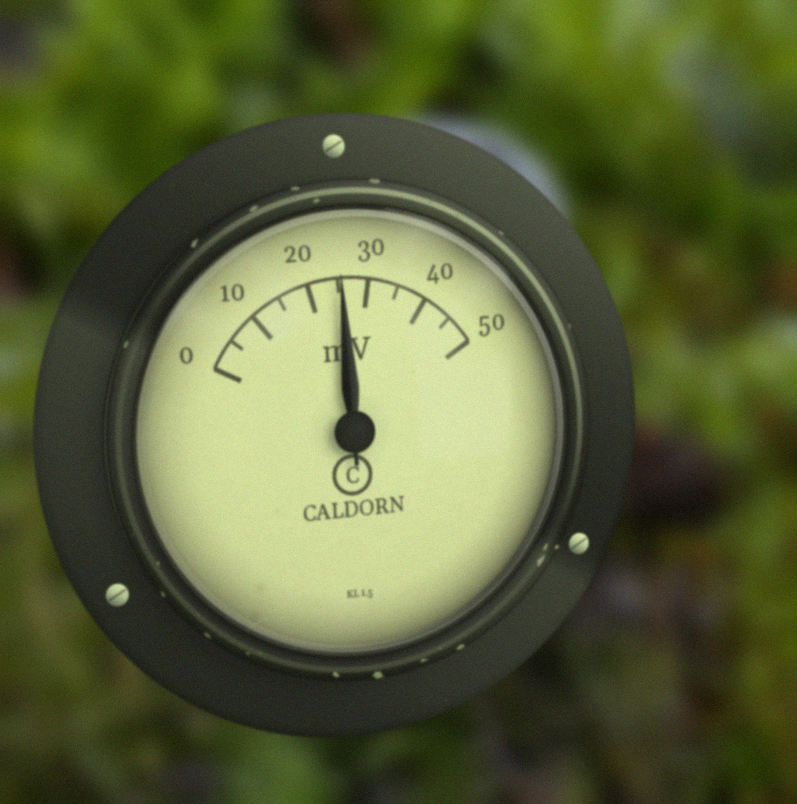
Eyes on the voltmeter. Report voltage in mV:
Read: 25 mV
